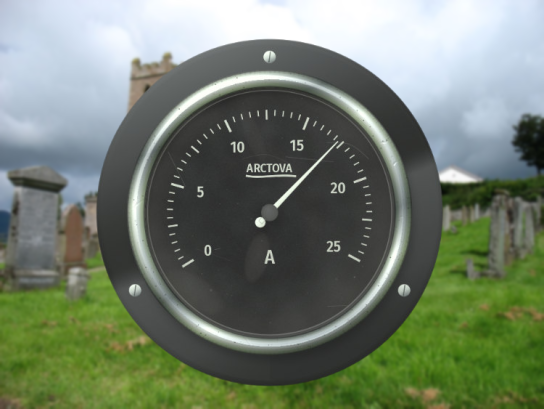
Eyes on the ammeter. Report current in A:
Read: 17.25 A
